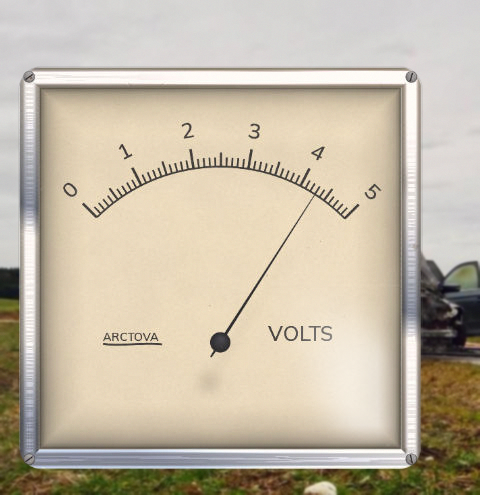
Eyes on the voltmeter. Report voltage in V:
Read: 4.3 V
